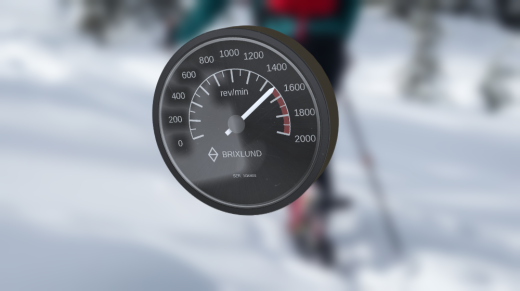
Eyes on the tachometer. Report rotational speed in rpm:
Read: 1500 rpm
